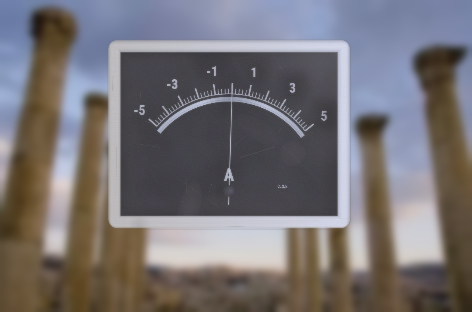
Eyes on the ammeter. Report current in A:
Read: 0 A
